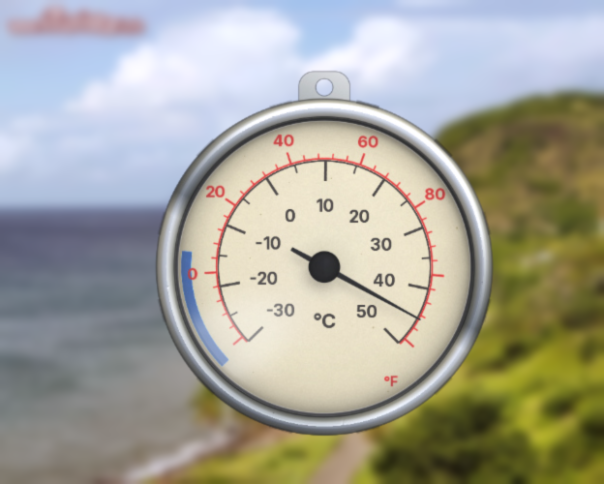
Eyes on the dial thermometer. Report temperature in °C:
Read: 45 °C
